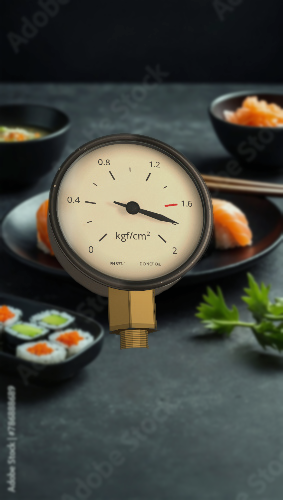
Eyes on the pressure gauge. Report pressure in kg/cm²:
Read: 1.8 kg/cm²
